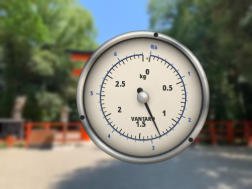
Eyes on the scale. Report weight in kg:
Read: 1.25 kg
